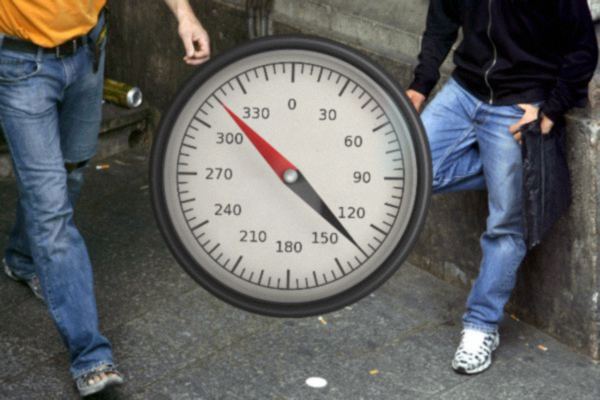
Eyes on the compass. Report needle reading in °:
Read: 315 °
